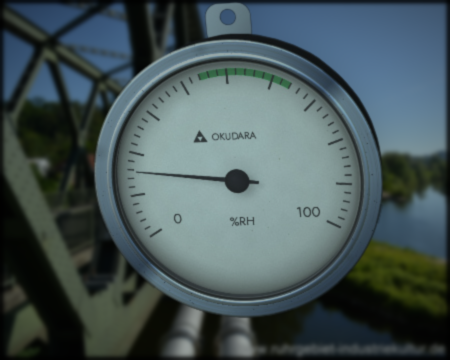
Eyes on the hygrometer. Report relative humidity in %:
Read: 16 %
